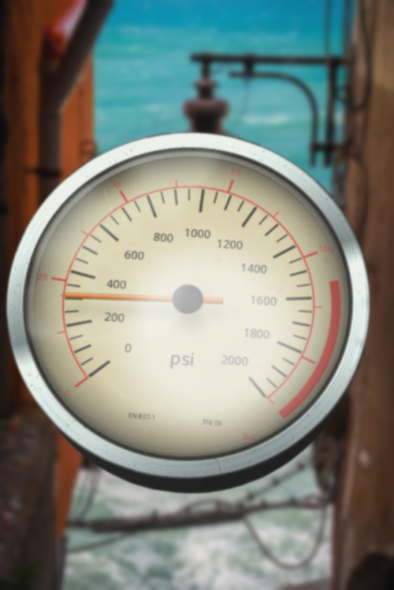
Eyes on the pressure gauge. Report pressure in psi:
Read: 300 psi
